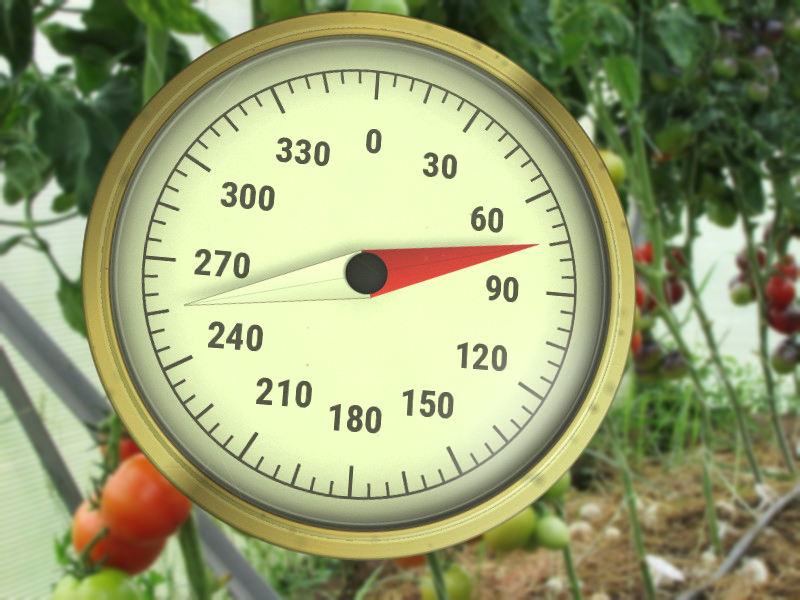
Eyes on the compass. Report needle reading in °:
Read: 75 °
